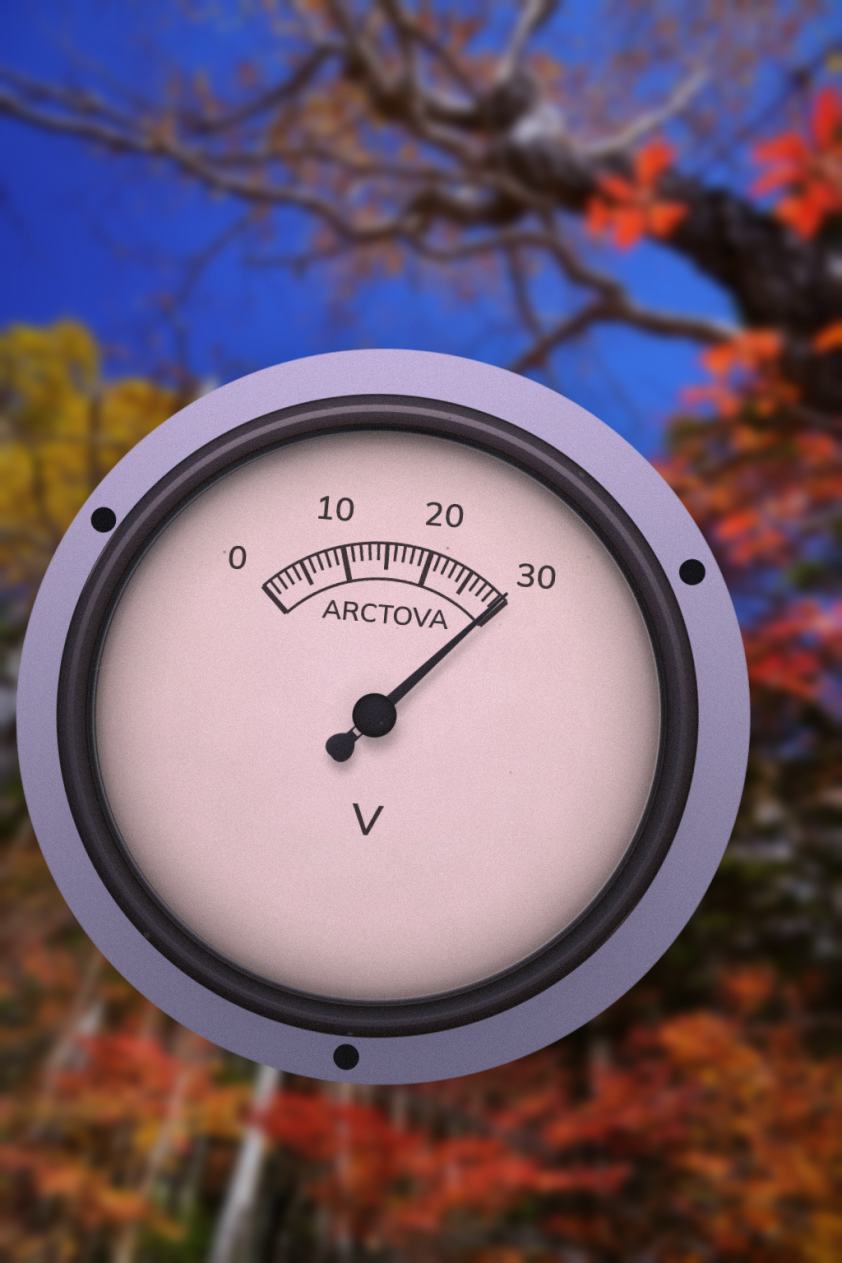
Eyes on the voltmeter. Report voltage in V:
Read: 29.5 V
